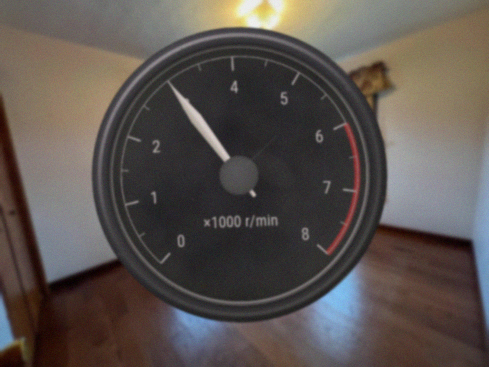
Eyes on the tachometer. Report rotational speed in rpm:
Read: 3000 rpm
